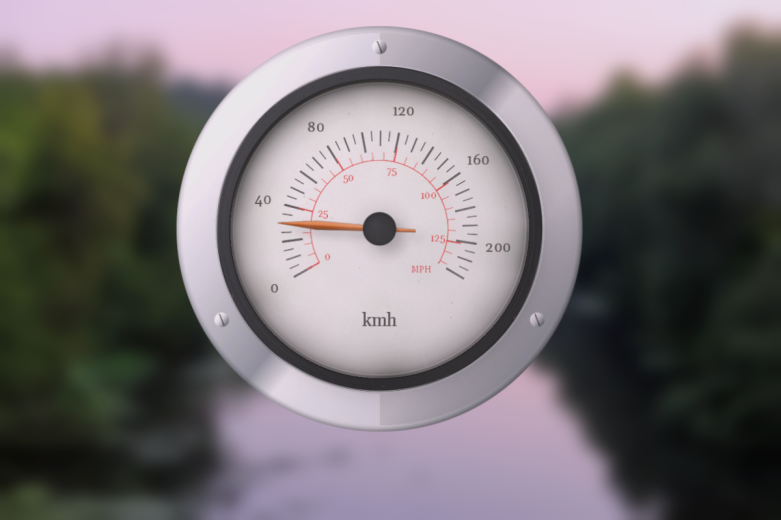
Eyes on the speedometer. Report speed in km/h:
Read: 30 km/h
